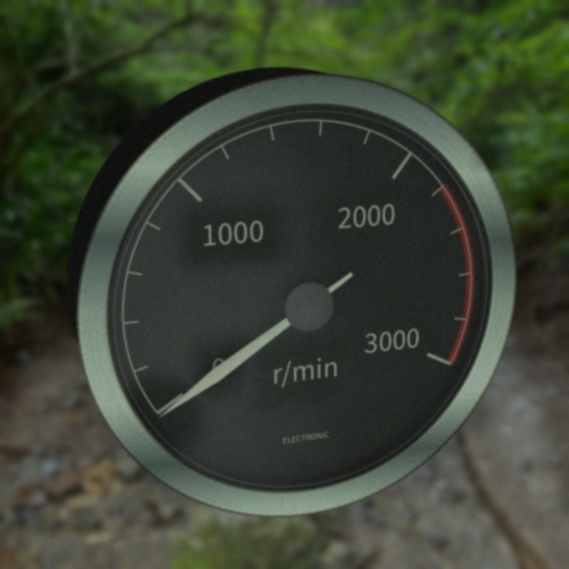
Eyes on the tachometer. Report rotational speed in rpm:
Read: 0 rpm
